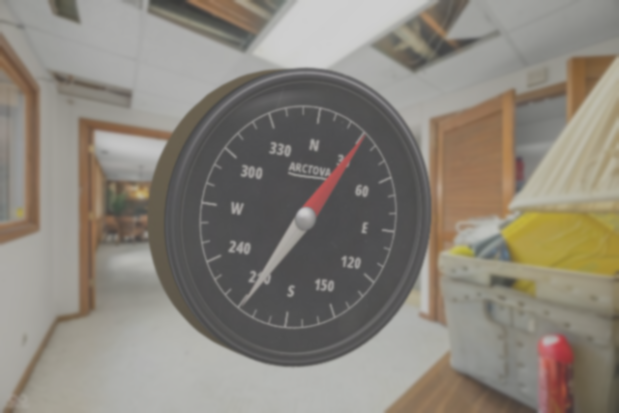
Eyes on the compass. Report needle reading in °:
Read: 30 °
